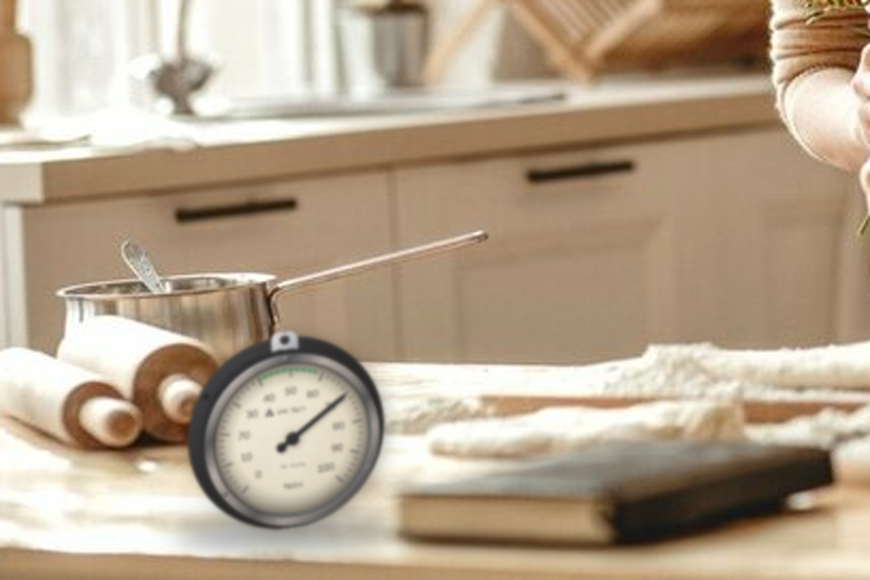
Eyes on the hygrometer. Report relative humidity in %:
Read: 70 %
